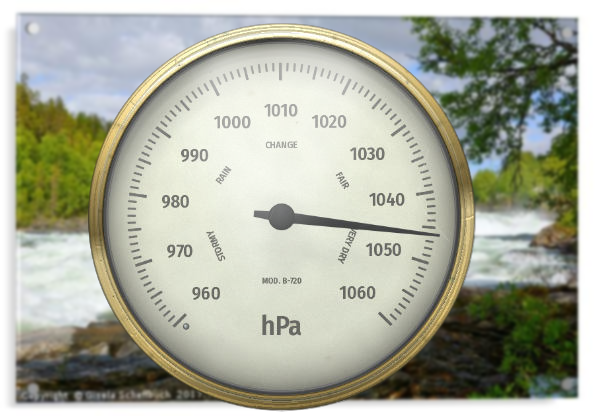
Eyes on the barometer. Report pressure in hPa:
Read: 1046 hPa
